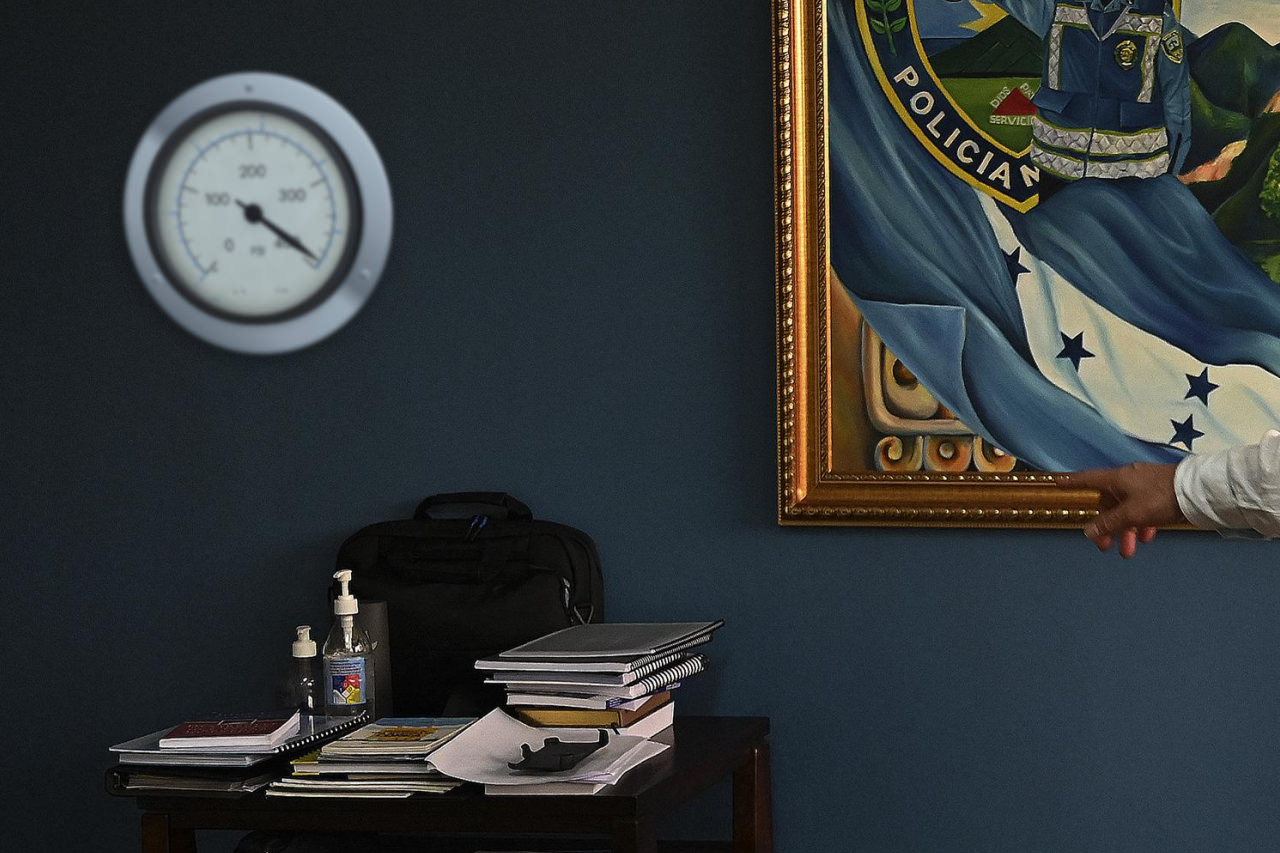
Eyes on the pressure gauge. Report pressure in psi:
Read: 390 psi
